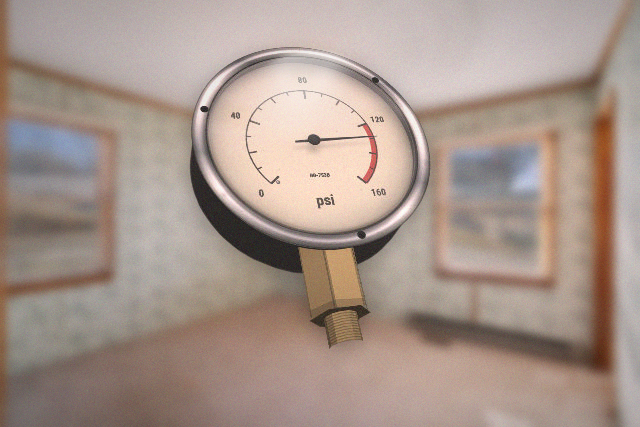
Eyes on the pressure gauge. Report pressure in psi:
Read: 130 psi
